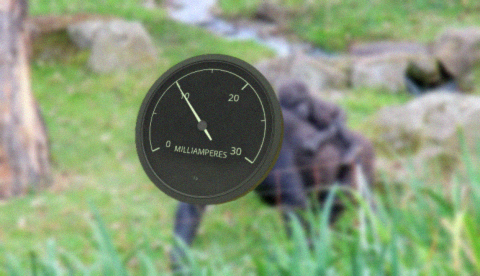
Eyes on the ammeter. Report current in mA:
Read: 10 mA
